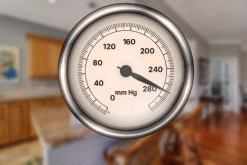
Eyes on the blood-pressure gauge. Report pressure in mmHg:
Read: 270 mmHg
